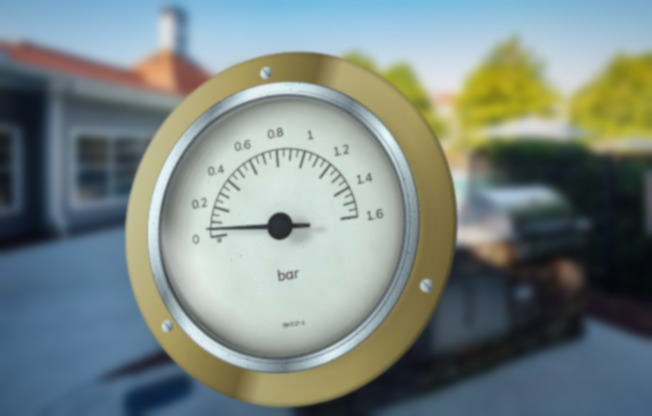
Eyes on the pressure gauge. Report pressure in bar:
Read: 0.05 bar
